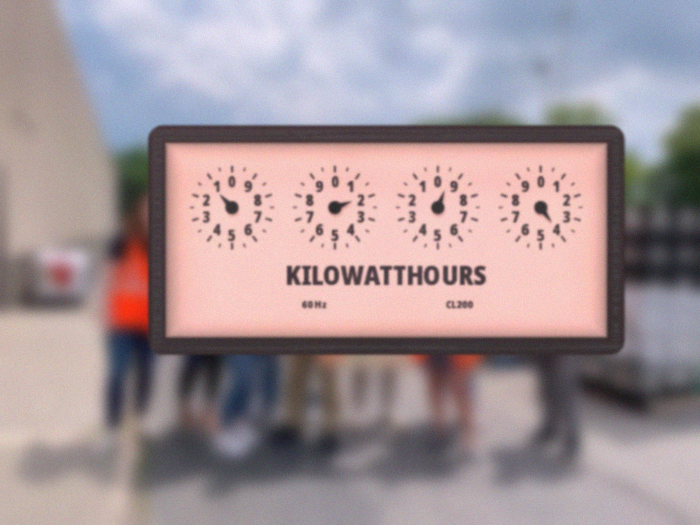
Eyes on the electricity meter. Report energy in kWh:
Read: 1194 kWh
